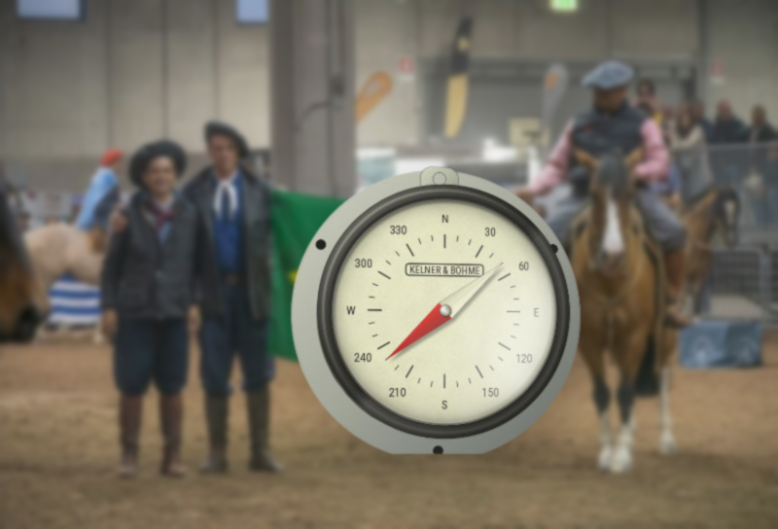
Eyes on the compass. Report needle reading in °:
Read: 230 °
